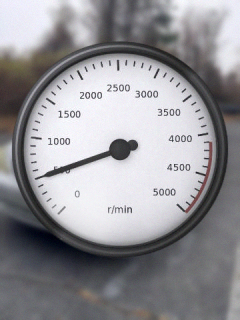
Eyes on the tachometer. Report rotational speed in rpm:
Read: 500 rpm
